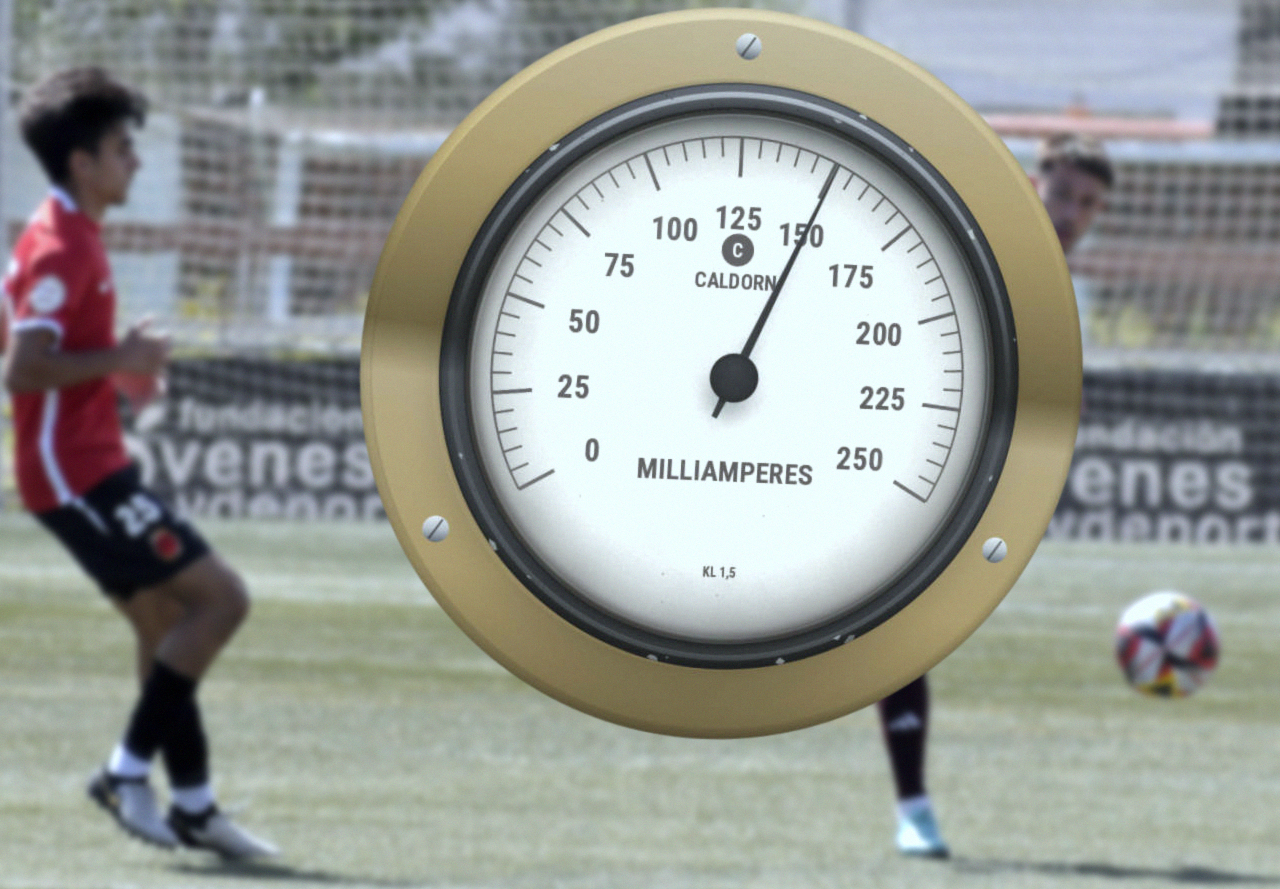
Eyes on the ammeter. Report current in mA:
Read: 150 mA
